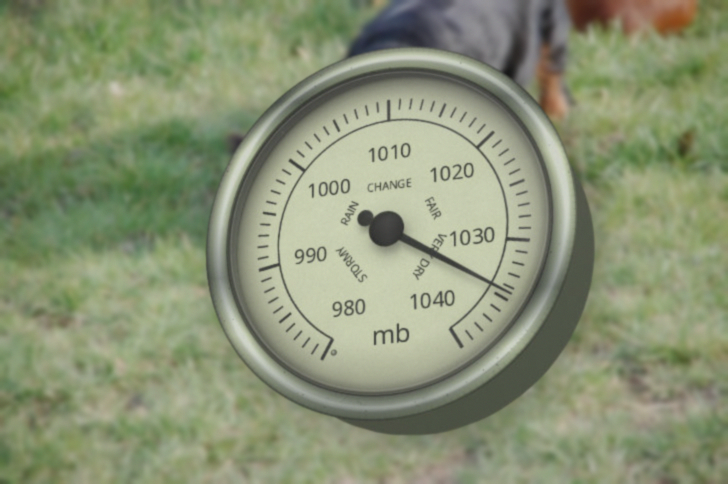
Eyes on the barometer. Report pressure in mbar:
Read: 1034.5 mbar
